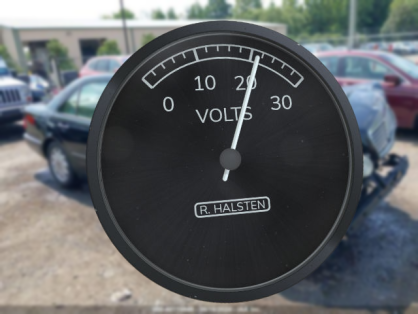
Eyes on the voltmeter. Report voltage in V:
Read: 21 V
